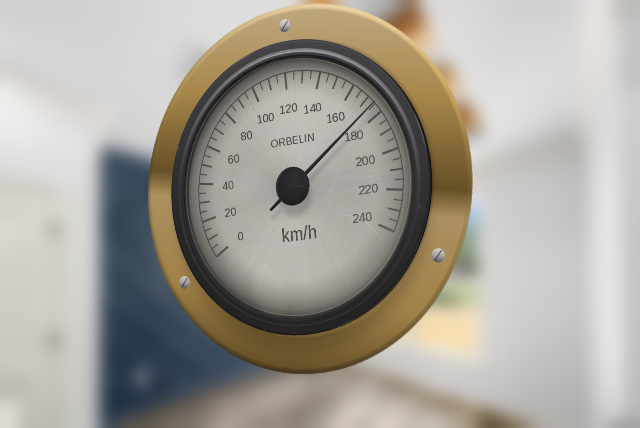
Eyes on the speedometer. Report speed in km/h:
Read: 175 km/h
